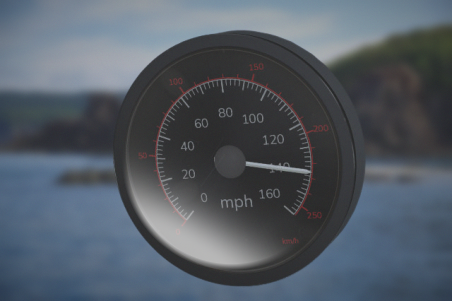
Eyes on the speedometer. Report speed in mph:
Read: 140 mph
